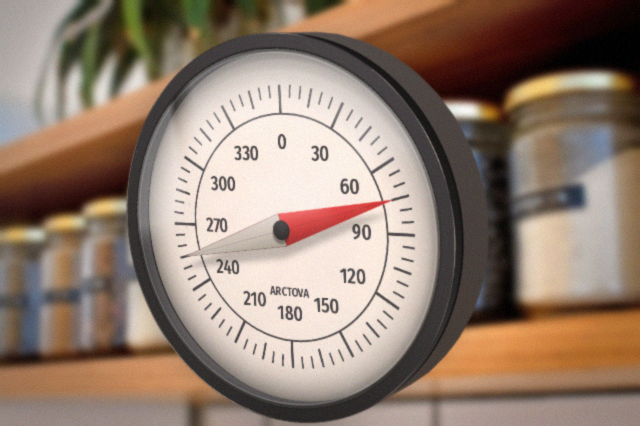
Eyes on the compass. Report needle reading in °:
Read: 75 °
